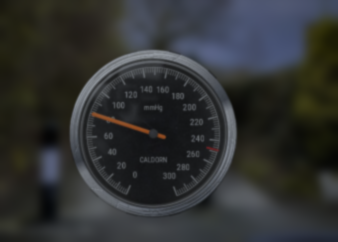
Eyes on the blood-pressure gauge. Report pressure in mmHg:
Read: 80 mmHg
